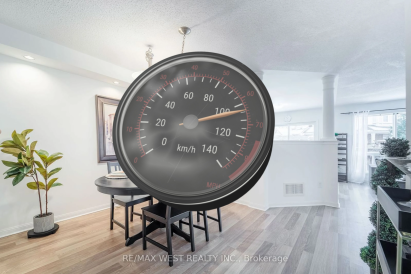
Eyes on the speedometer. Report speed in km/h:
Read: 105 km/h
